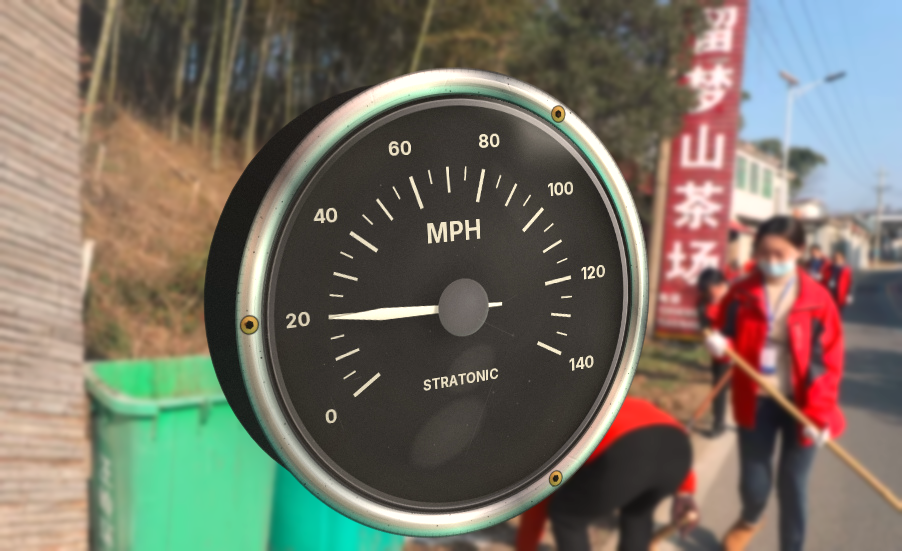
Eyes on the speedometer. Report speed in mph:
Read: 20 mph
